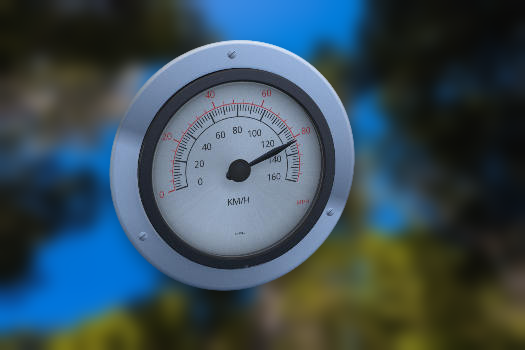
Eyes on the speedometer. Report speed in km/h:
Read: 130 km/h
